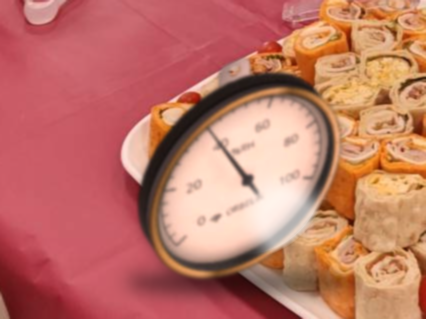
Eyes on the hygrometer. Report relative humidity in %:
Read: 40 %
